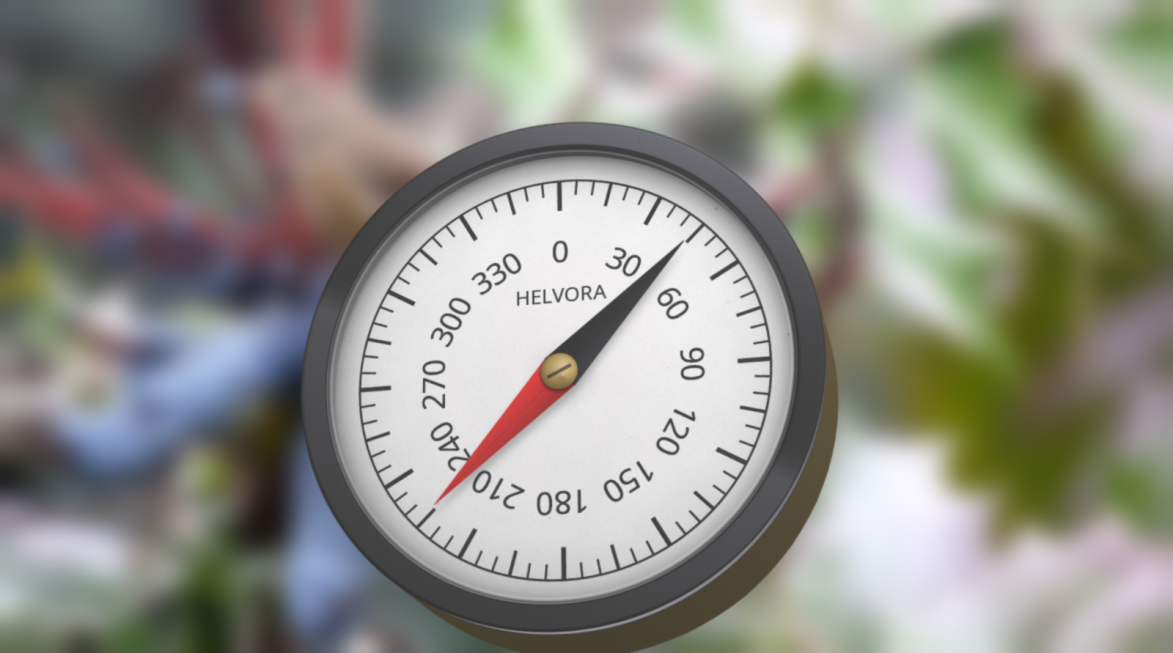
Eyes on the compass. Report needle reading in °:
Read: 225 °
